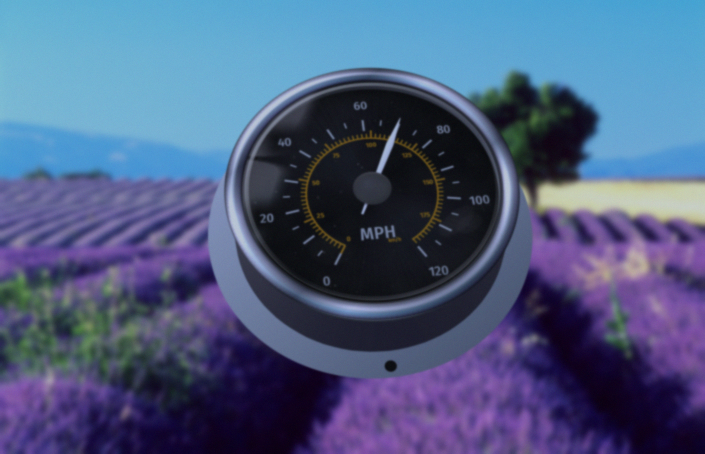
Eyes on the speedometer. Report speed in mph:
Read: 70 mph
